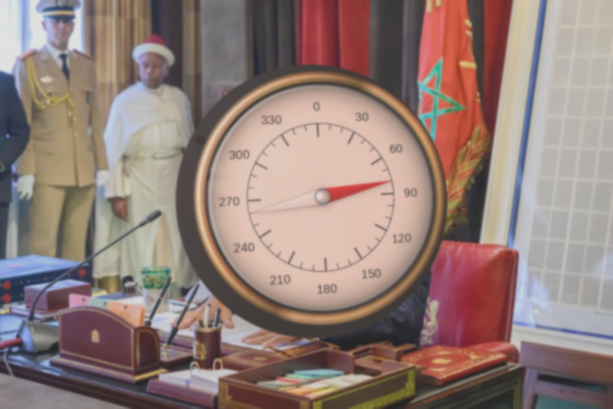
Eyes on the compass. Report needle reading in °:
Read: 80 °
